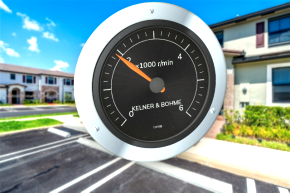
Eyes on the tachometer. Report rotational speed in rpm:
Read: 1900 rpm
